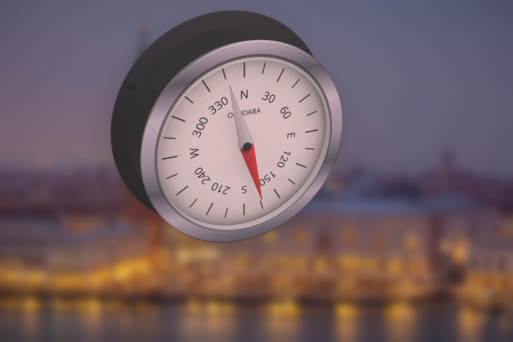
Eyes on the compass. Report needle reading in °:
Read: 165 °
